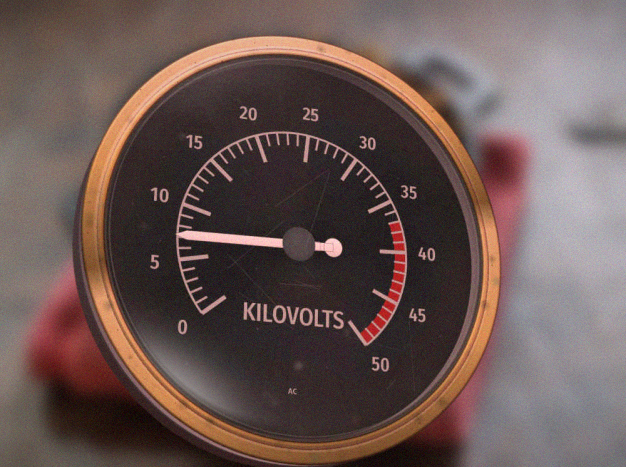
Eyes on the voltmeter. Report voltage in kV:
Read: 7 kV
